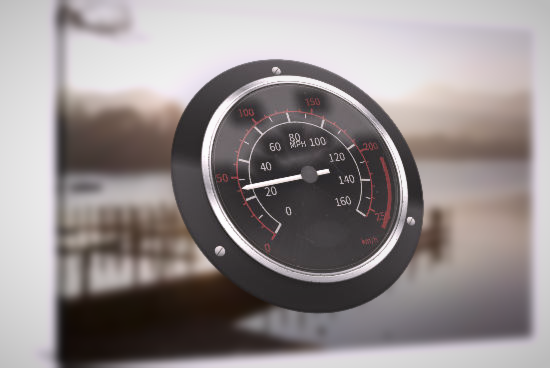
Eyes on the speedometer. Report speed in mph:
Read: 25 mph
